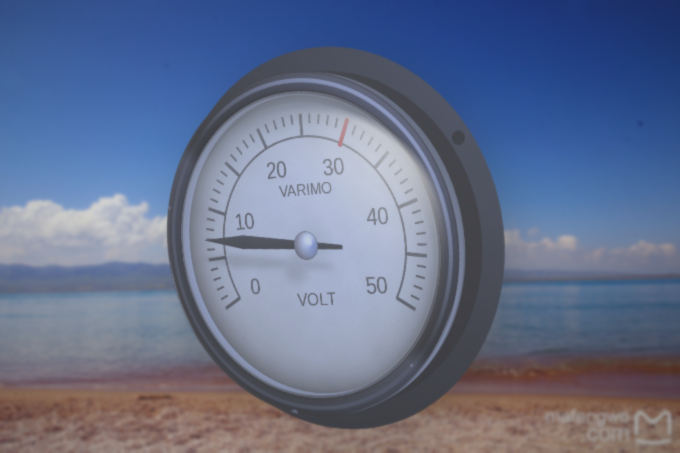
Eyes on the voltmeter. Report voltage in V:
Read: 7 V
